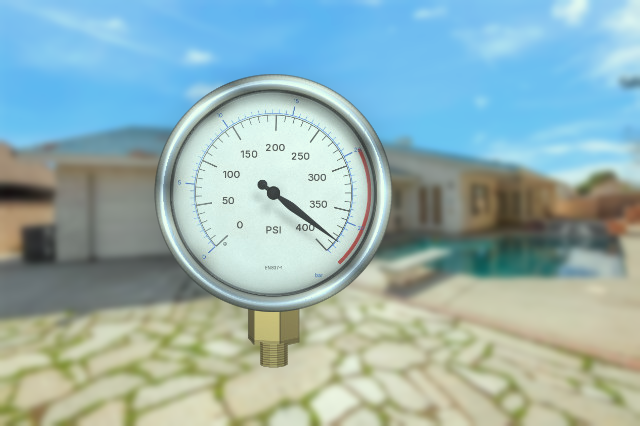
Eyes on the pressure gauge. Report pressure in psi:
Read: 385 psi
